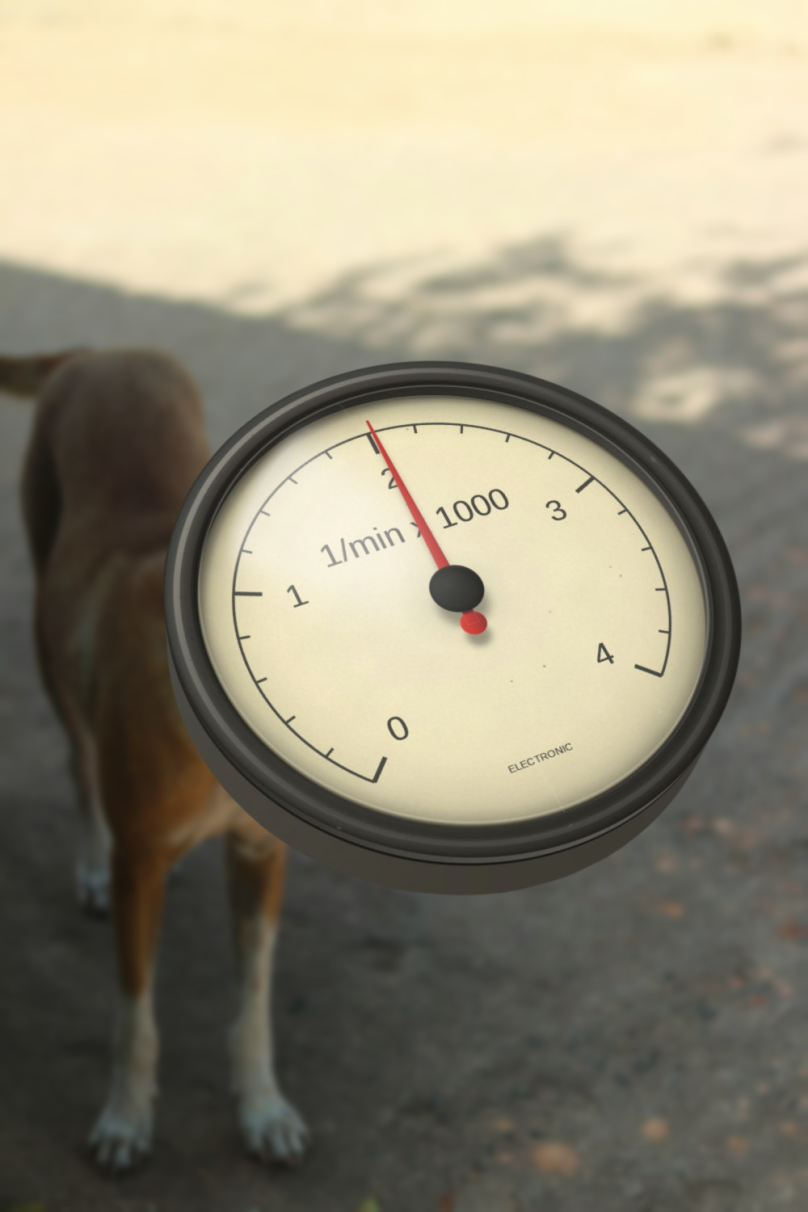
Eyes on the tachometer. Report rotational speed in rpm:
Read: 2000 rpm
